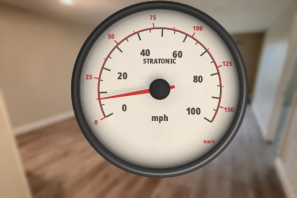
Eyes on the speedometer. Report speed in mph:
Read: 7.5 mph
